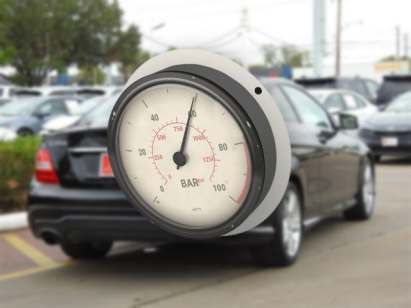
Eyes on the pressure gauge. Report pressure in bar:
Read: 60 bar
